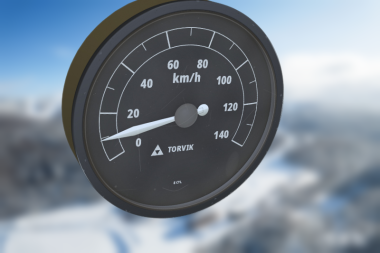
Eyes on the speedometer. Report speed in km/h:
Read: 10 km/h
